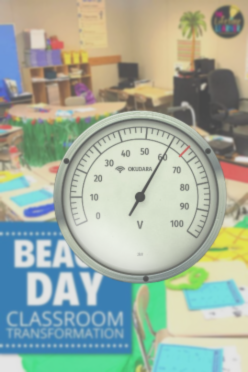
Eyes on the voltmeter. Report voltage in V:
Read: 60 V
